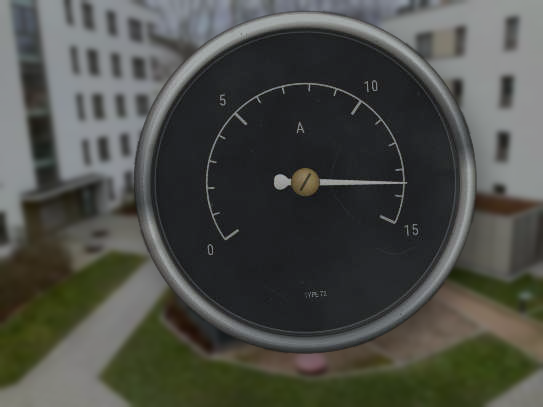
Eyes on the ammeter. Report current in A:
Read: 13.5 A
